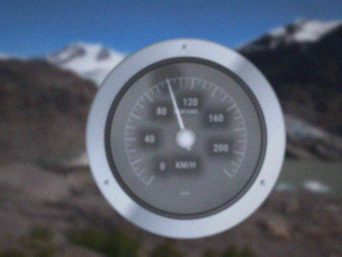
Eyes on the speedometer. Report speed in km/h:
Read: 100 km/h
